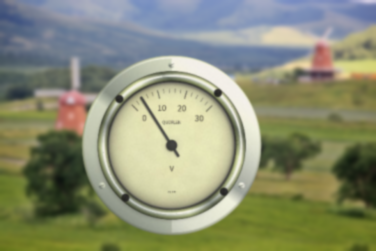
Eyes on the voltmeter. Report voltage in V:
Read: 4 V
